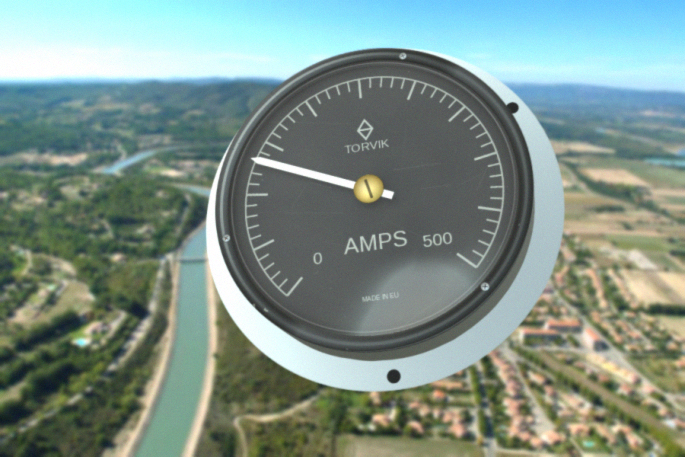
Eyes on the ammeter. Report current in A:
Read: 130 A
